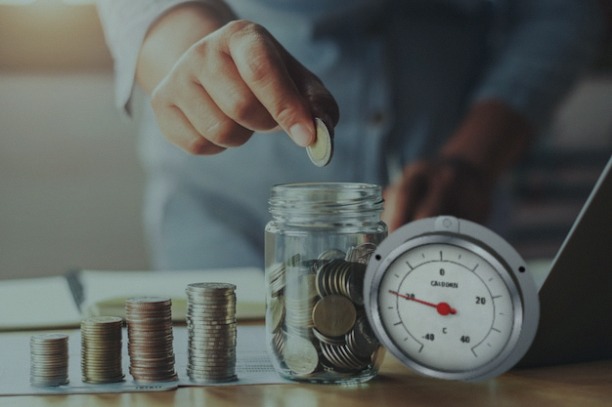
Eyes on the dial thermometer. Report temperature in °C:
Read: -20 °C
